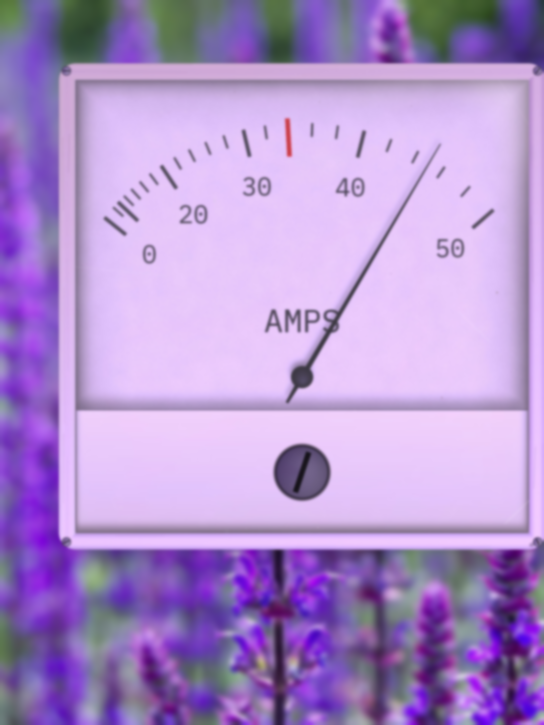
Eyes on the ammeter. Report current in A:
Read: 45 A
